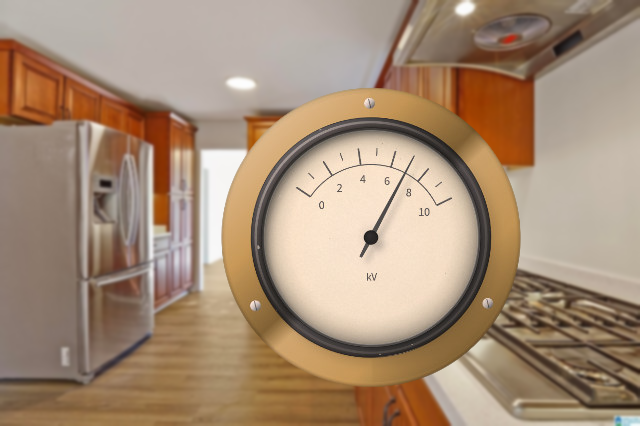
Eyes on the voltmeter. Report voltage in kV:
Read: 7 kV
